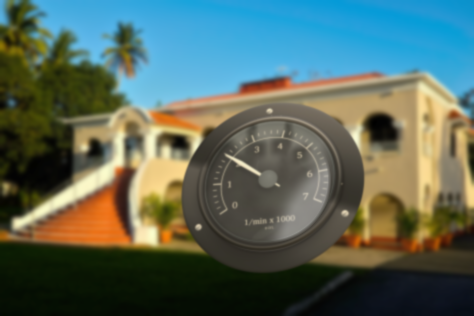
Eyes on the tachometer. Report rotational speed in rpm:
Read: 2000 rpm
